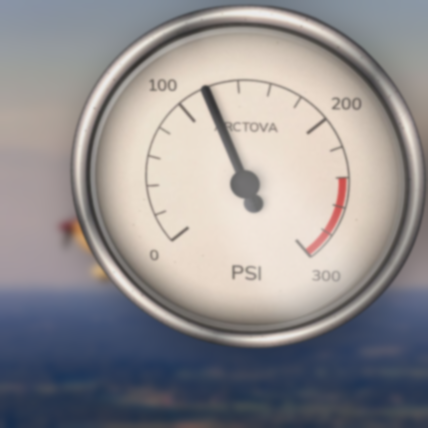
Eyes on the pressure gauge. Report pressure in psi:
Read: 120 psi
